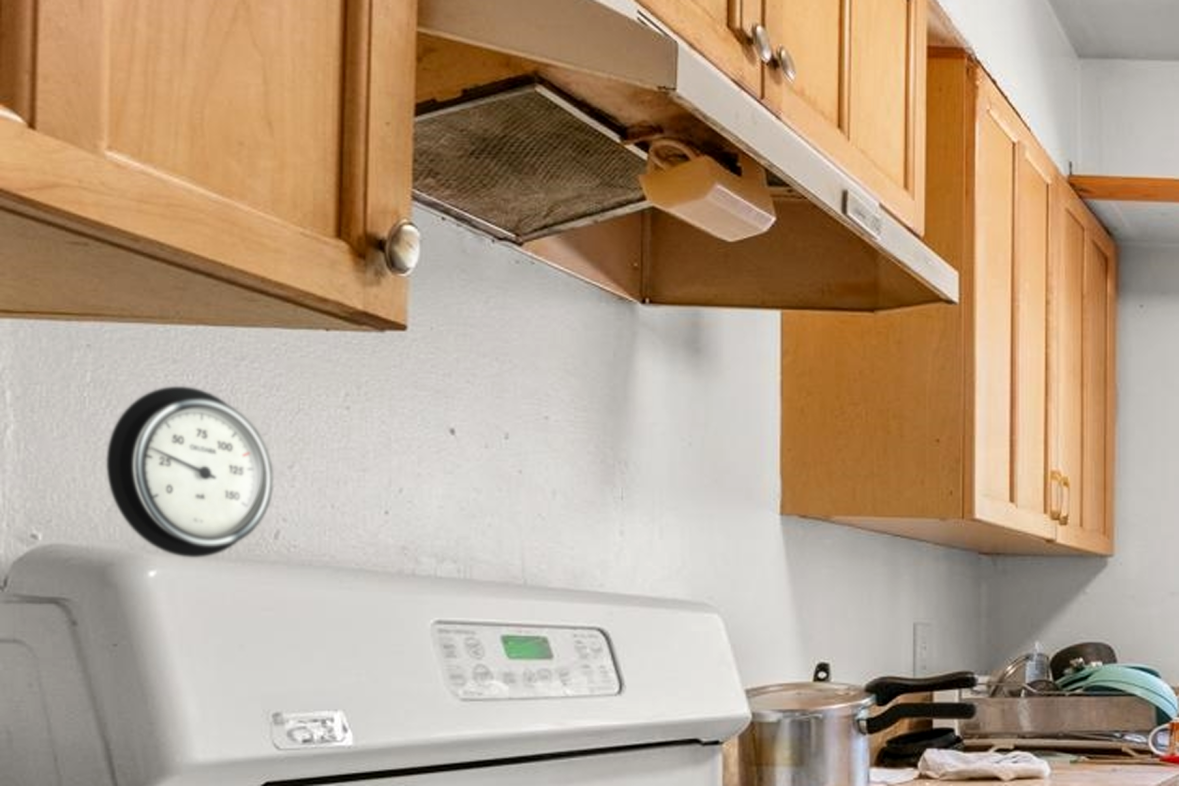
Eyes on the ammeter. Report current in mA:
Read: 30 mA
